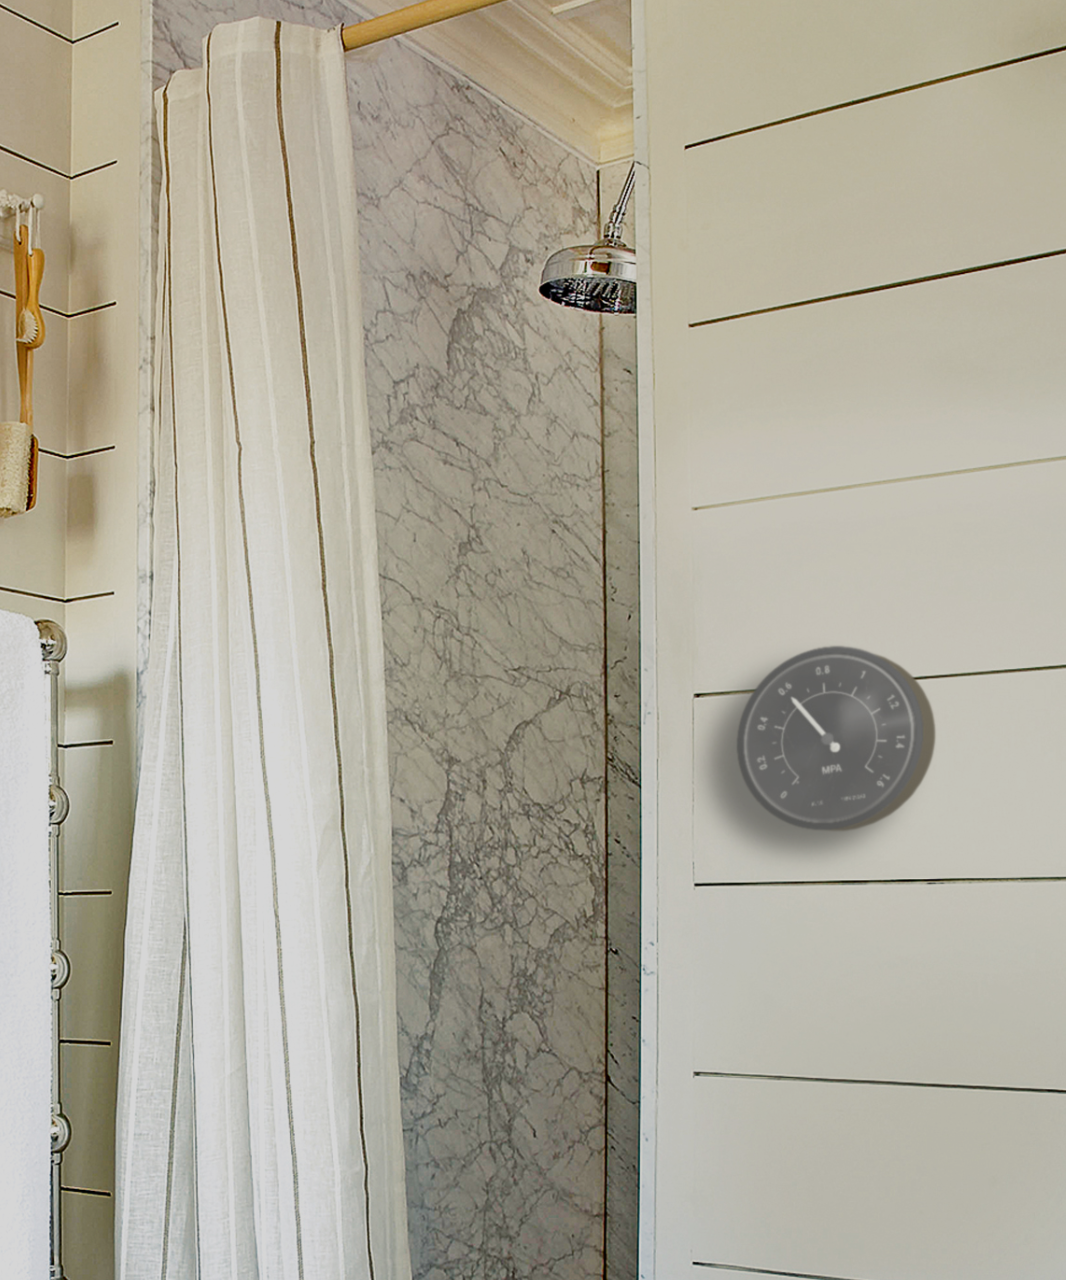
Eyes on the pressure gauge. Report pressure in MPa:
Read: 0.6 MPa
